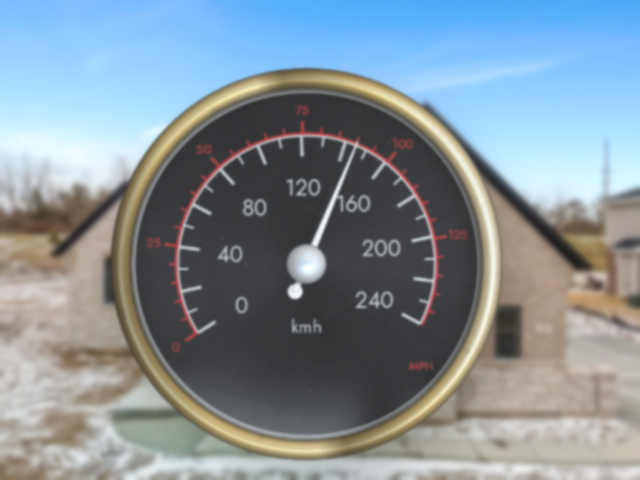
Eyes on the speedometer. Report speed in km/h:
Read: 145 km/h
